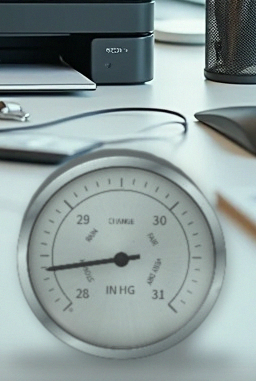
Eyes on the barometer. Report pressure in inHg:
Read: 28.4 inHg
